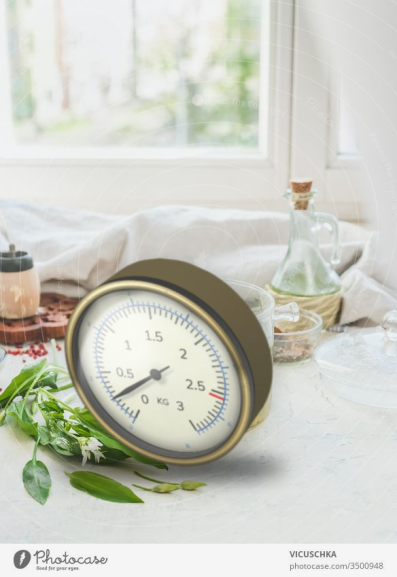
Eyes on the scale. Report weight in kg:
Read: 0.25 kg
